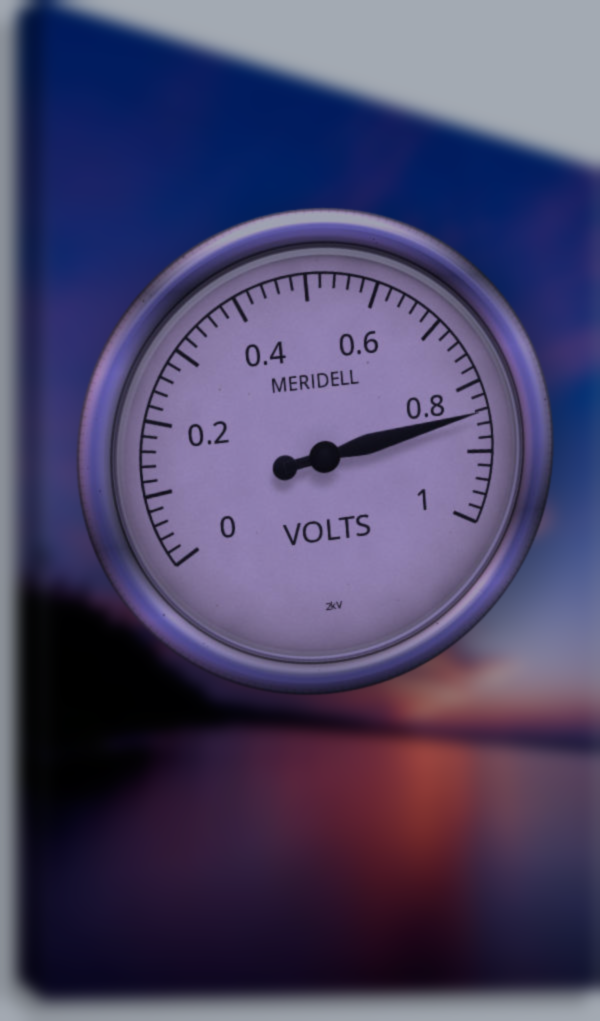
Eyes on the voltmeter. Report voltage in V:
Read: 0.84 V
